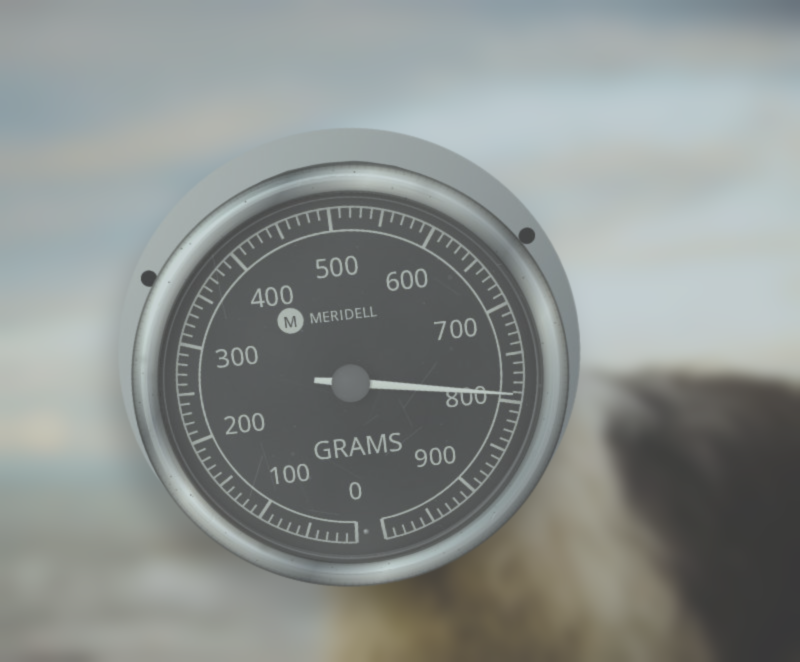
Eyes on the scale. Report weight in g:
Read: 790 g
